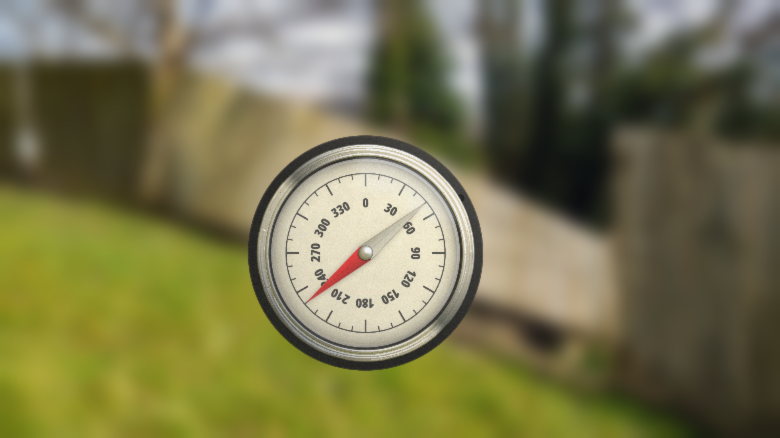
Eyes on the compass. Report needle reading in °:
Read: 230 °
